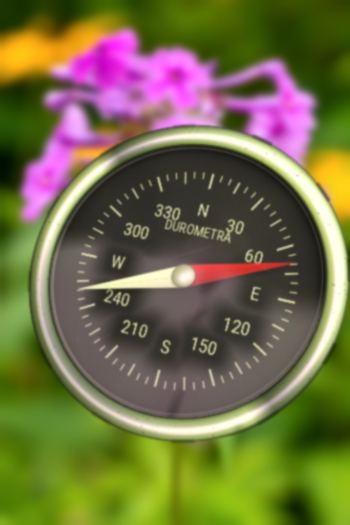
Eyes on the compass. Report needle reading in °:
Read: 70 °
